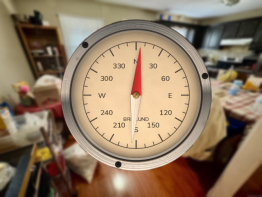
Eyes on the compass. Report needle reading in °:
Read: 5 °
